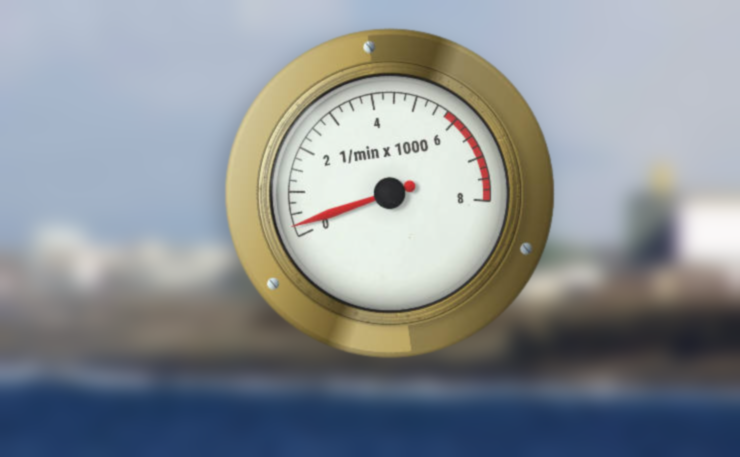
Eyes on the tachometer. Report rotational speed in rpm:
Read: 250 rpm
